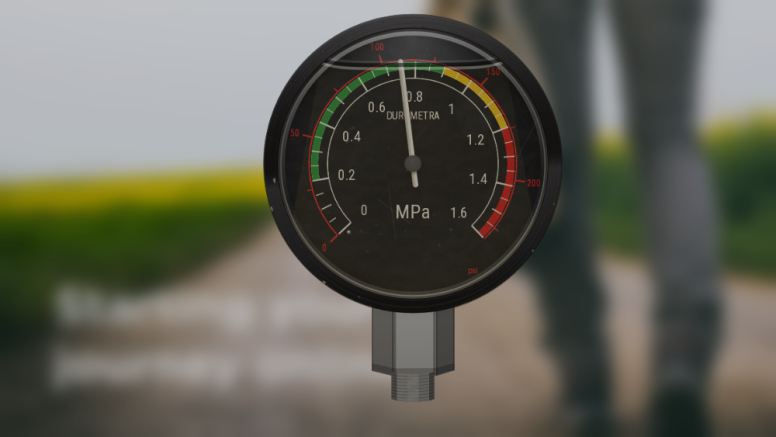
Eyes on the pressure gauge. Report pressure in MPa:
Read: 0.75 MPa
